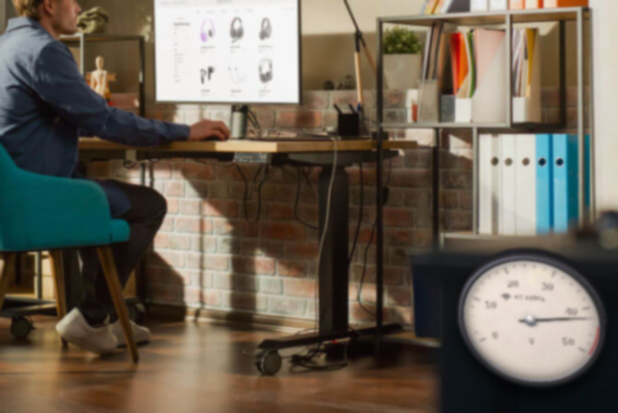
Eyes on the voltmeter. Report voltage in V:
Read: 42 V
